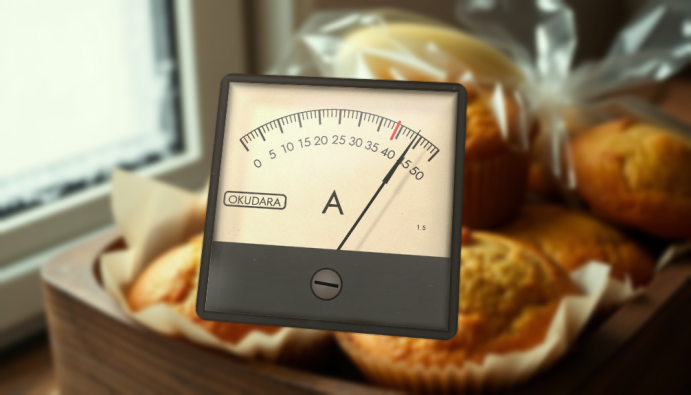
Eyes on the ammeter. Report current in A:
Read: 44 A
